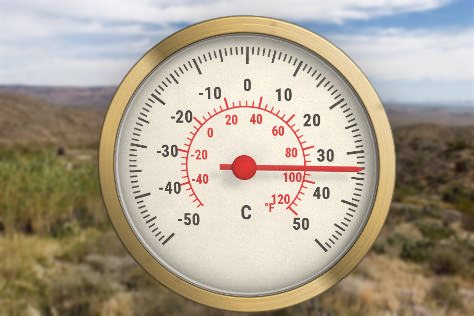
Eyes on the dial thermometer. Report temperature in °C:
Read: 33 °C
